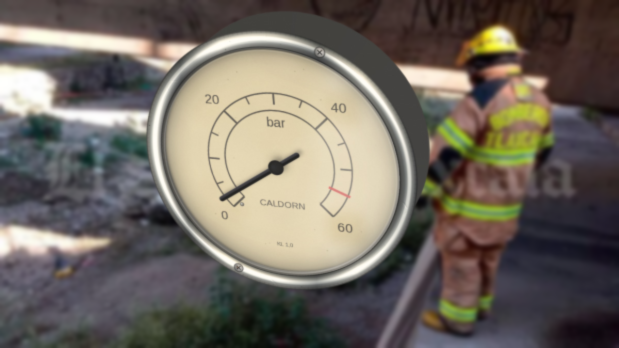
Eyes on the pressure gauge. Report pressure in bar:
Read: 2.5 bar
